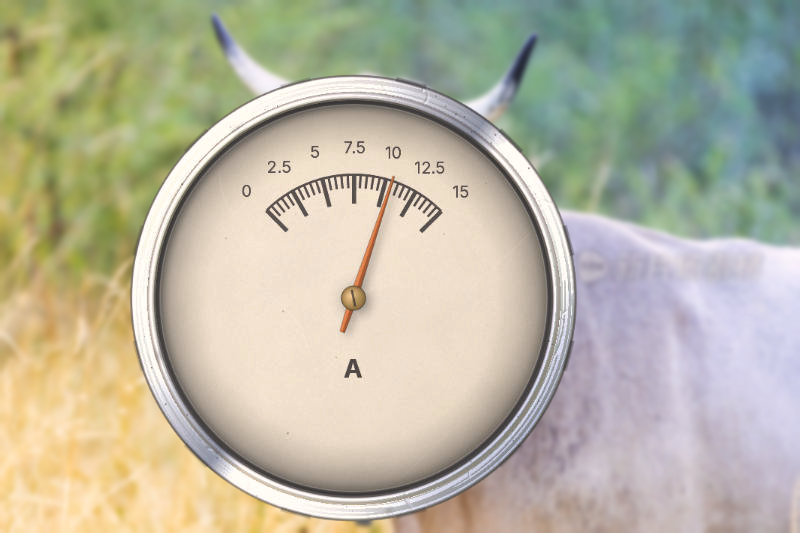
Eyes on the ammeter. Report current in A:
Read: 10.5 A
